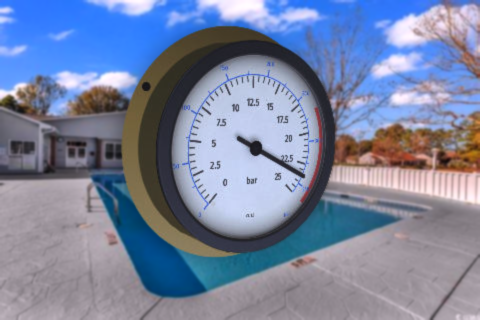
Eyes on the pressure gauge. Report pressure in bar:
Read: 23.5 bar
